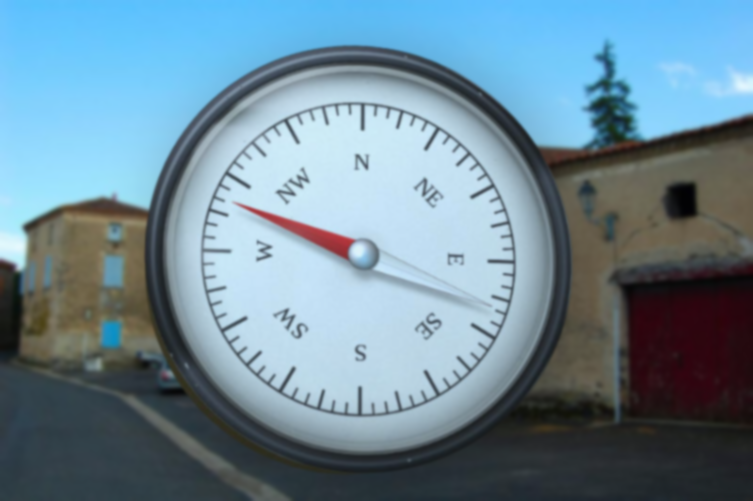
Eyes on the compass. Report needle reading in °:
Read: 290 °
